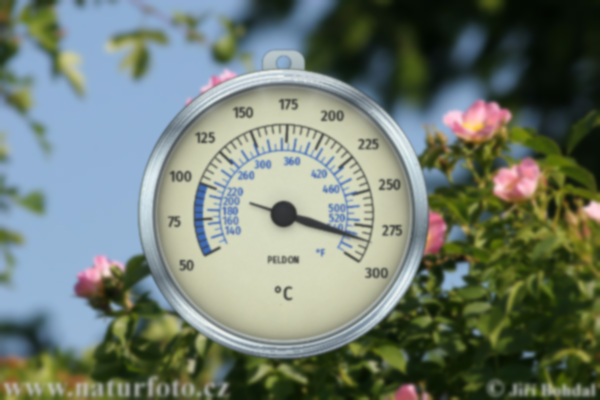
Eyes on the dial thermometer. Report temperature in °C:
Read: 285 °C
